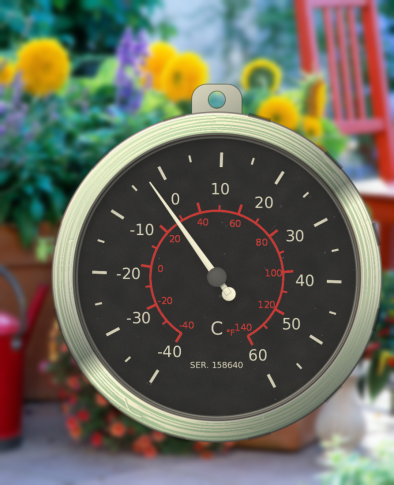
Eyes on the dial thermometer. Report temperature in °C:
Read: -2.5 °C
